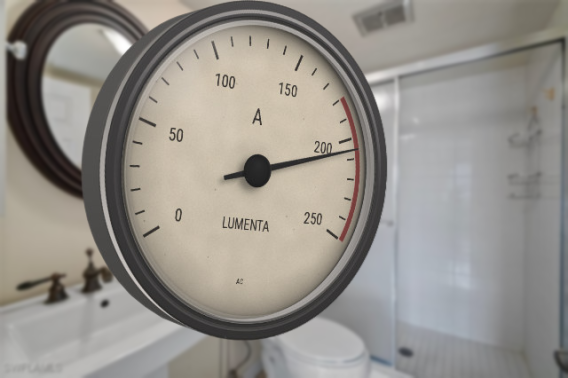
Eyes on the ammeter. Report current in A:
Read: 205 A
